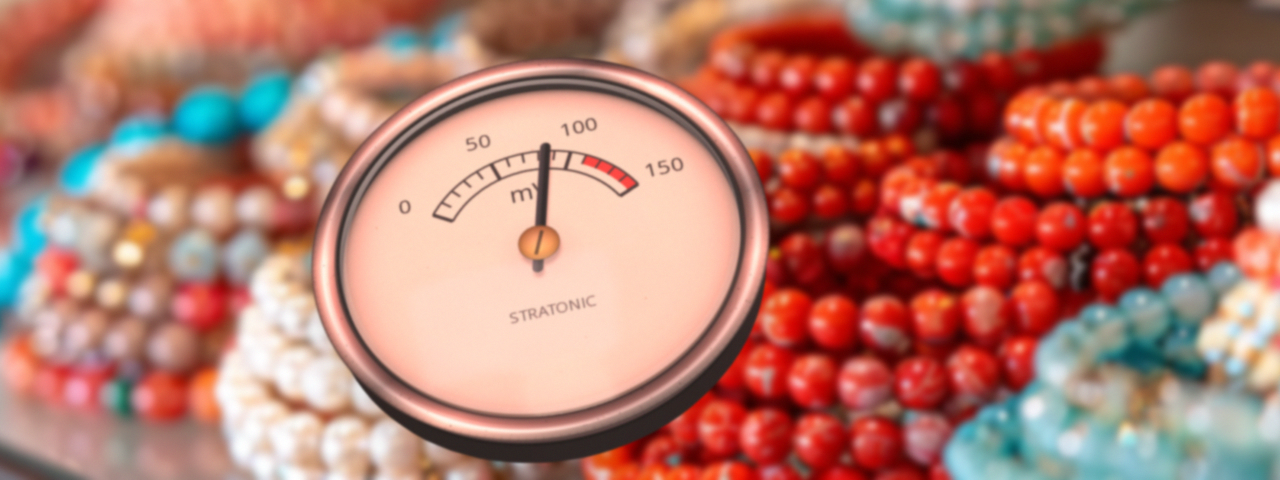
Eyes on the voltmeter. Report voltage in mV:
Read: 85 mV
